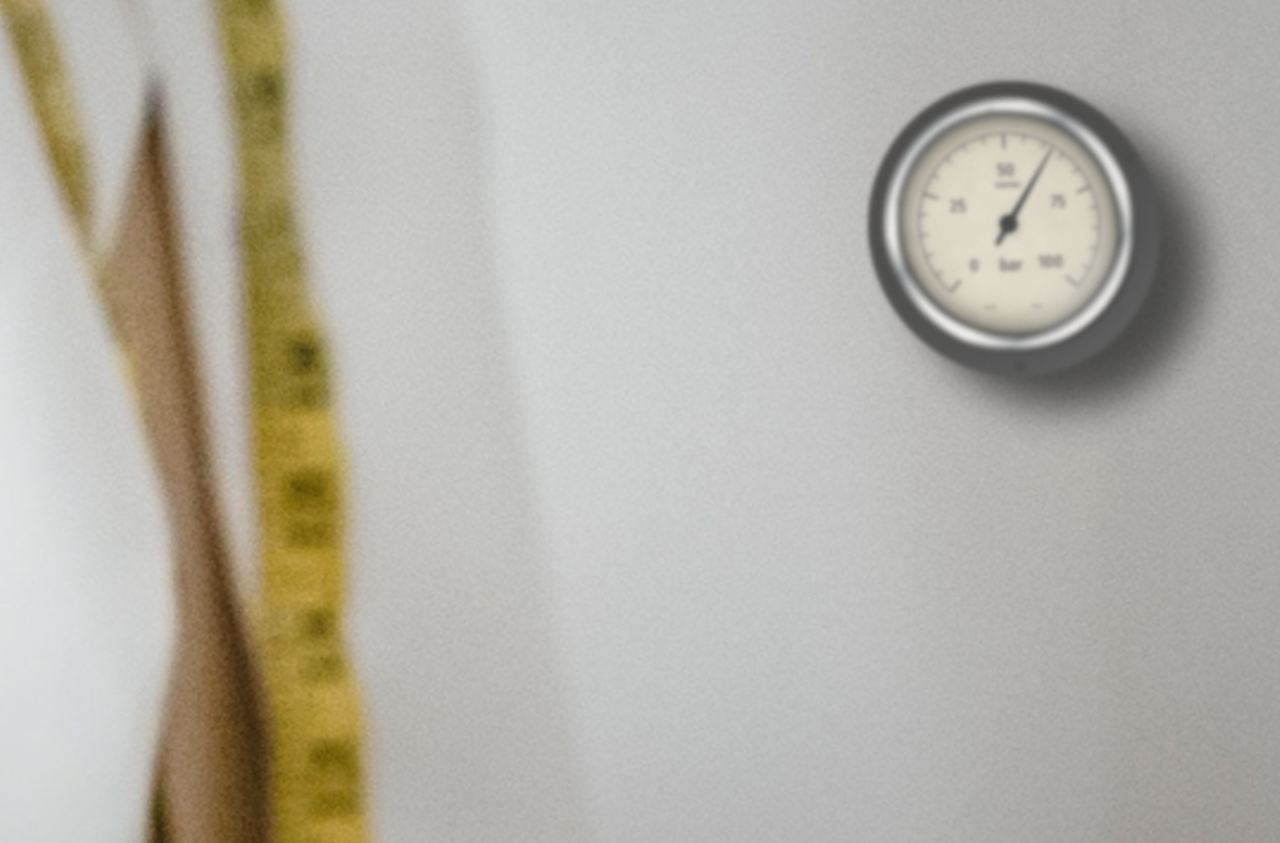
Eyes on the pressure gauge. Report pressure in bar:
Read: 62.5 bar
